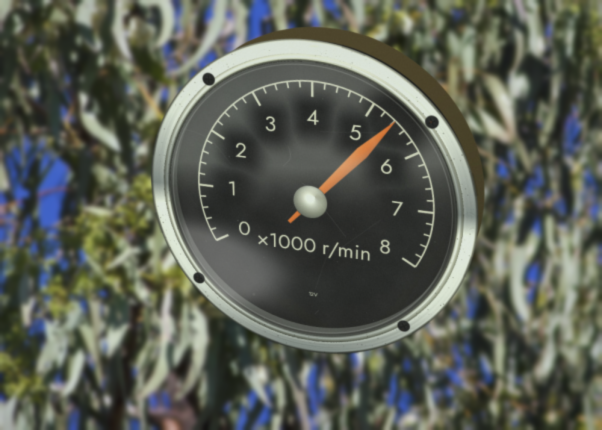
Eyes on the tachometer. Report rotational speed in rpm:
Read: 5400 rpm
